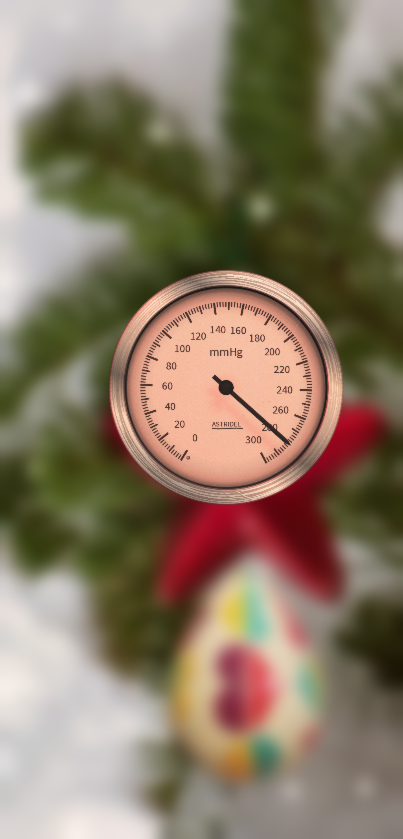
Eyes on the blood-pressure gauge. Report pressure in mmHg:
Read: 280 mmHg
